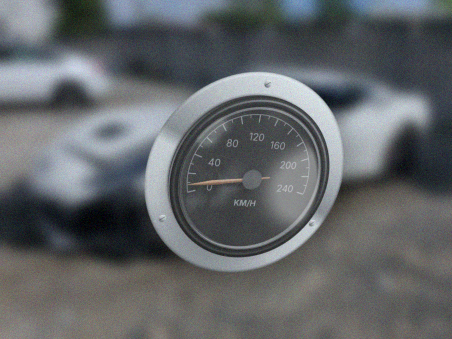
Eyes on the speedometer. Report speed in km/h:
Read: 10 km/h
